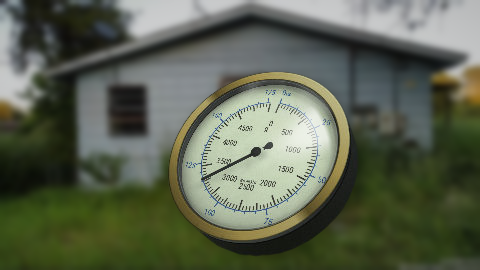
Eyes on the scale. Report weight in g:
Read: 3250 g
